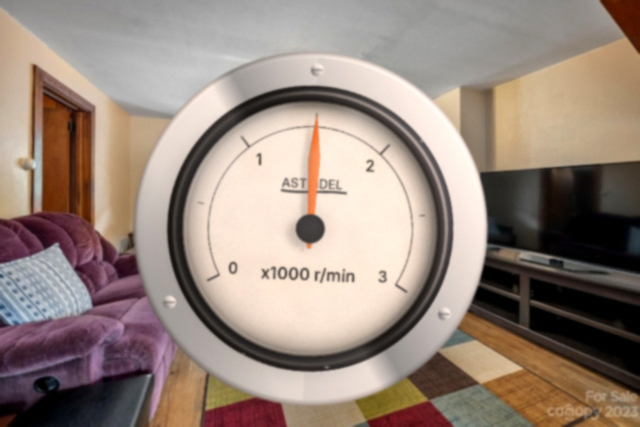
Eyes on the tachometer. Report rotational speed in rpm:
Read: 1500 rpm
